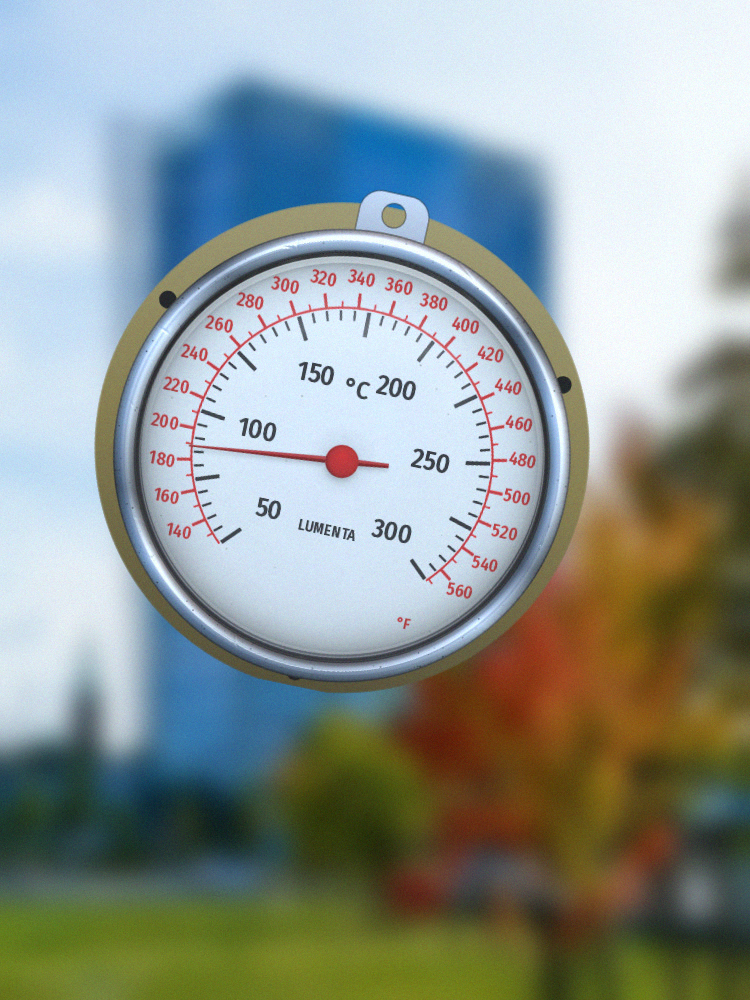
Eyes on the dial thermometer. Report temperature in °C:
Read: 87.5 °C
